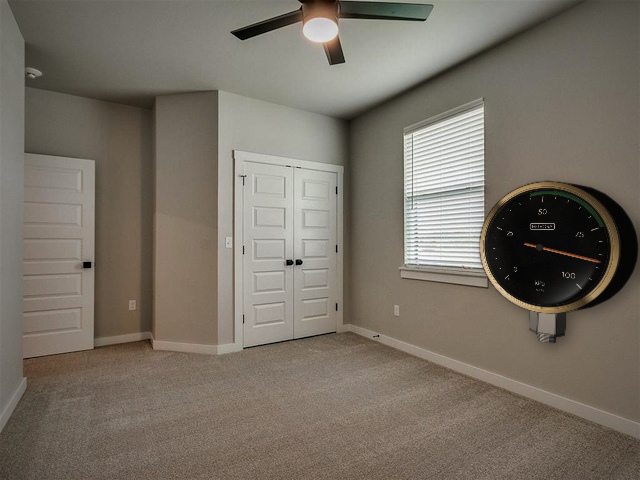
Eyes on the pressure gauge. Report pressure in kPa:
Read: 87.5 kPa
